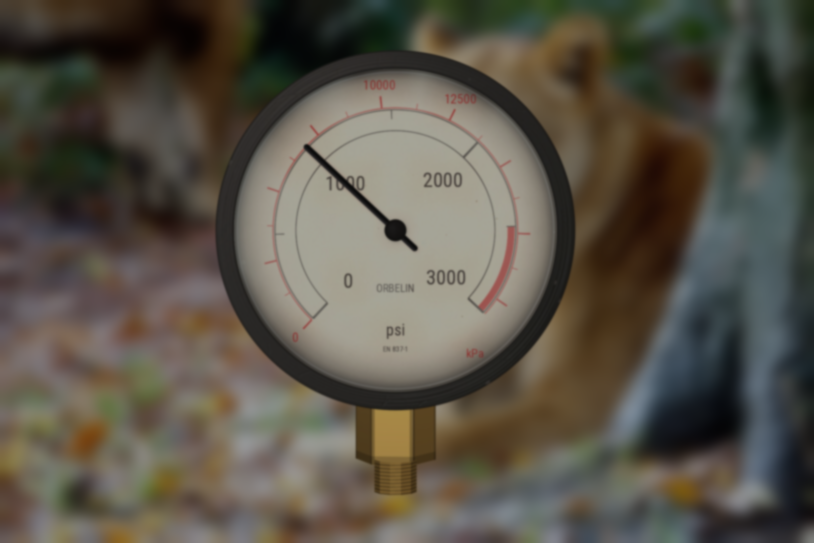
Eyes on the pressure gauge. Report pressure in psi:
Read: 1000 psi
